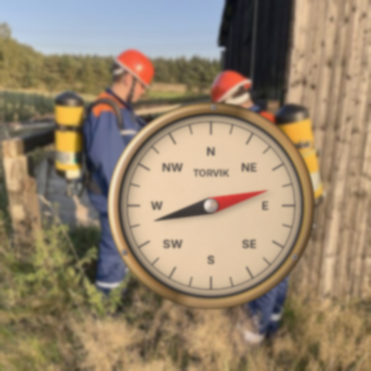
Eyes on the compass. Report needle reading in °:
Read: 75 °
